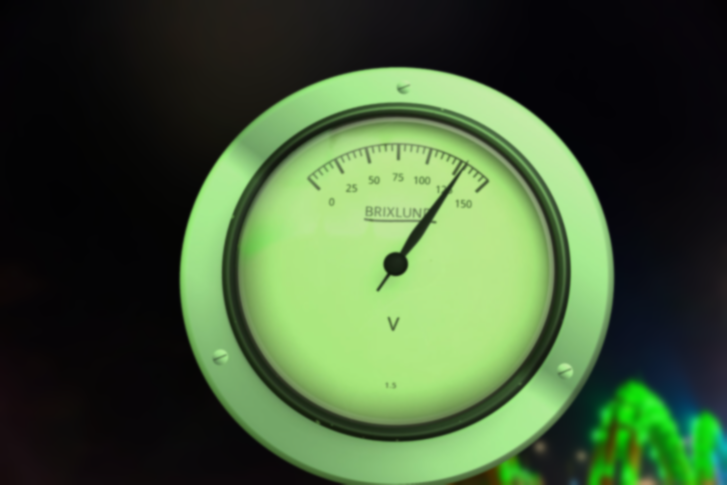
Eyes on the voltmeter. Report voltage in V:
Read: 130 V
